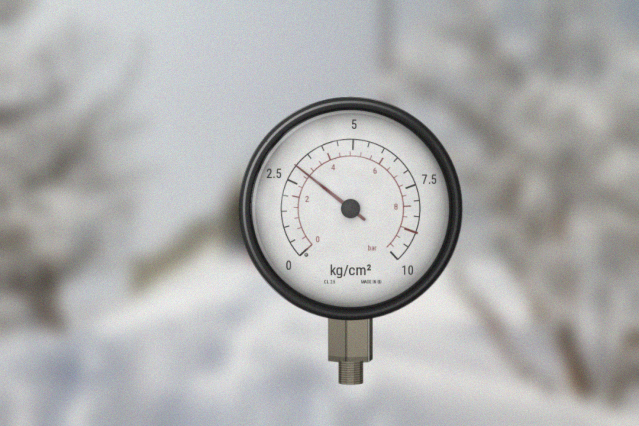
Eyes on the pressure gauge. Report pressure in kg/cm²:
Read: 3 kg/cm²
